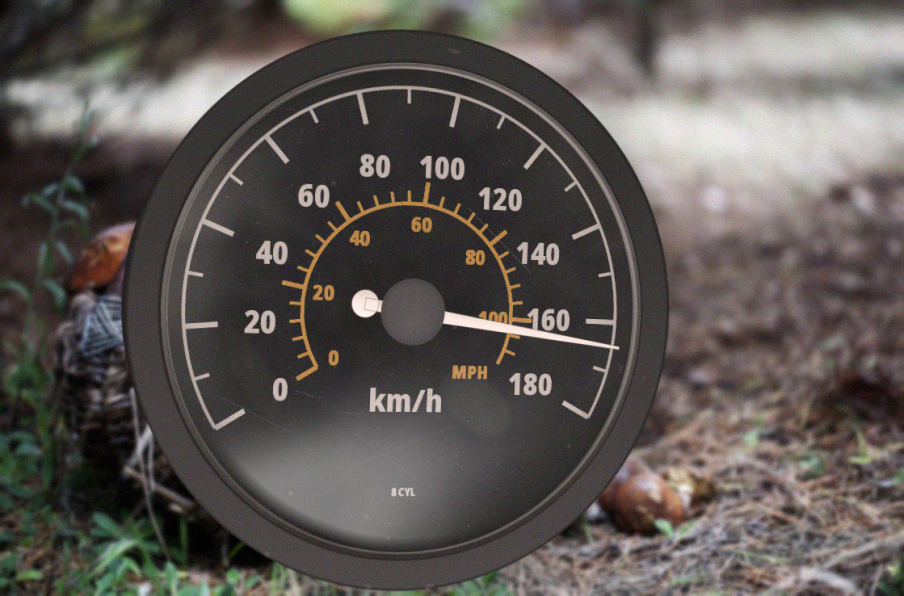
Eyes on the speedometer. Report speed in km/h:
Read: 165 km/h
